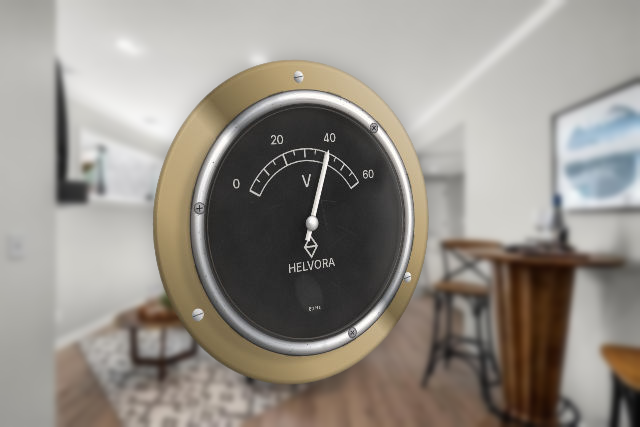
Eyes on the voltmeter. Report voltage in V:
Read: 40 V
